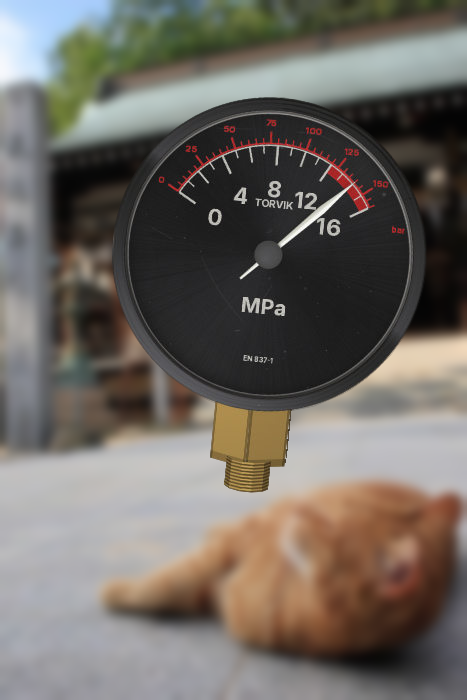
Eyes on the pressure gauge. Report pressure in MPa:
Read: 14 MPa
